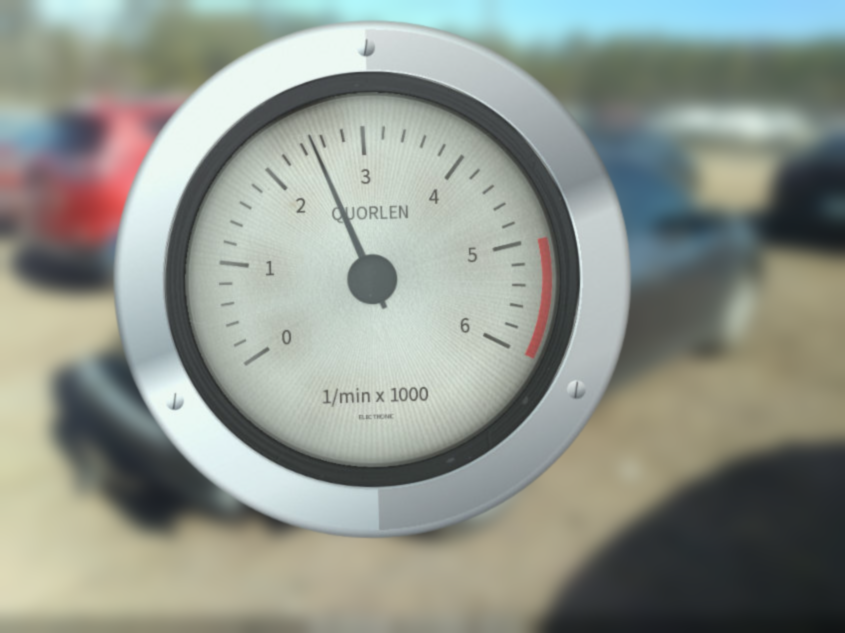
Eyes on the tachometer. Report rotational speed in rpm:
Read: 2500 rpm
